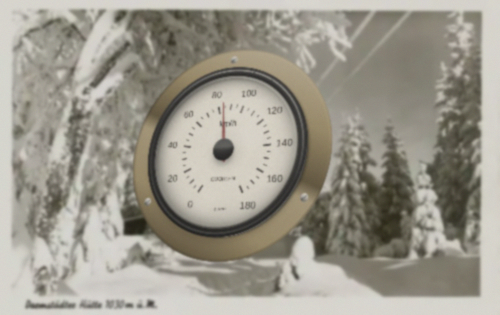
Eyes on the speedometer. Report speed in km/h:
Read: 85 km/h
